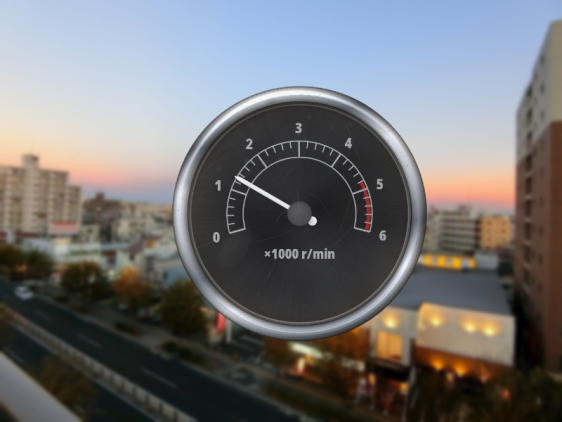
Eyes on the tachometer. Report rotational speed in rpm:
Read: 1300 rpm
